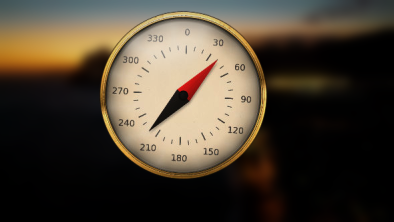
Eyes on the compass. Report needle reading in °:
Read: 40 °
